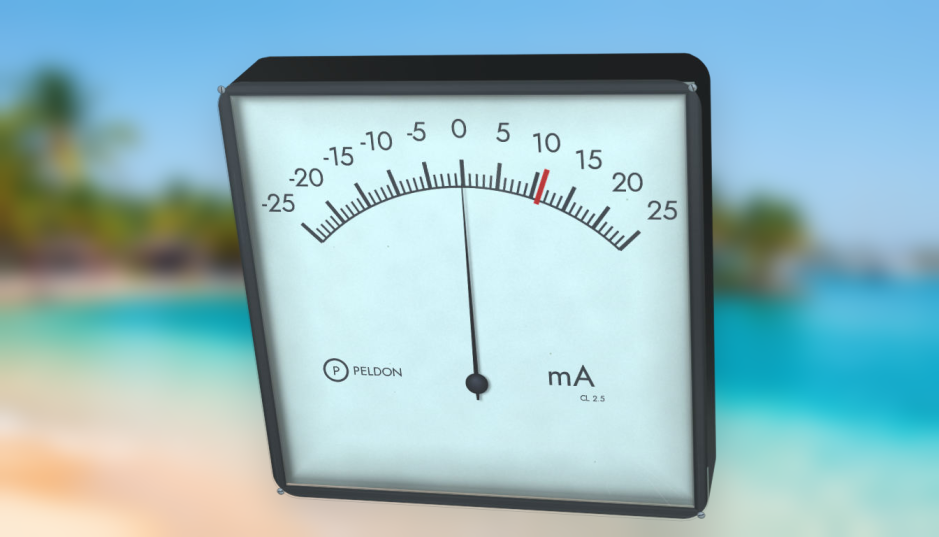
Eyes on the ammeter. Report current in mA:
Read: 0 mA
